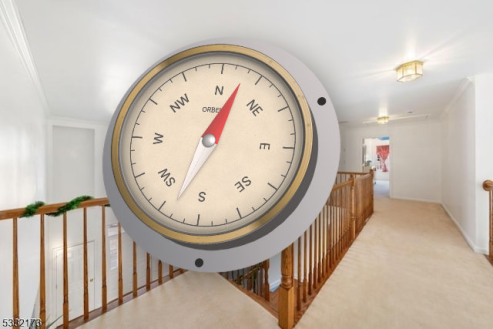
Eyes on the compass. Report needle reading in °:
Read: 20 °
